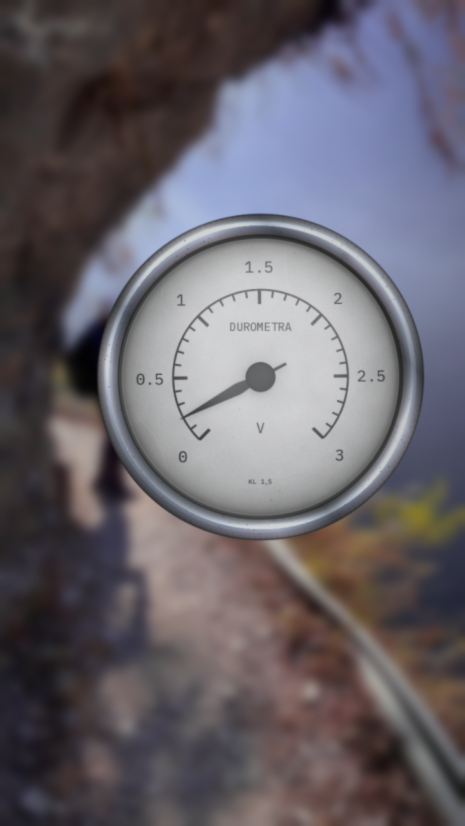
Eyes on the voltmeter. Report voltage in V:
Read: 0.2 V
